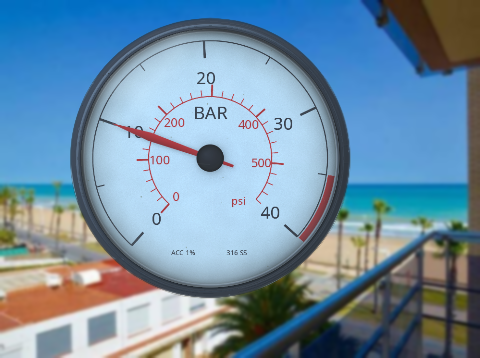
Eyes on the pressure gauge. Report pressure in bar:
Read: 10 bar
